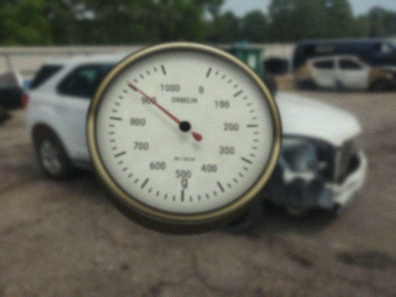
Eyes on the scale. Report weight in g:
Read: 900 g
